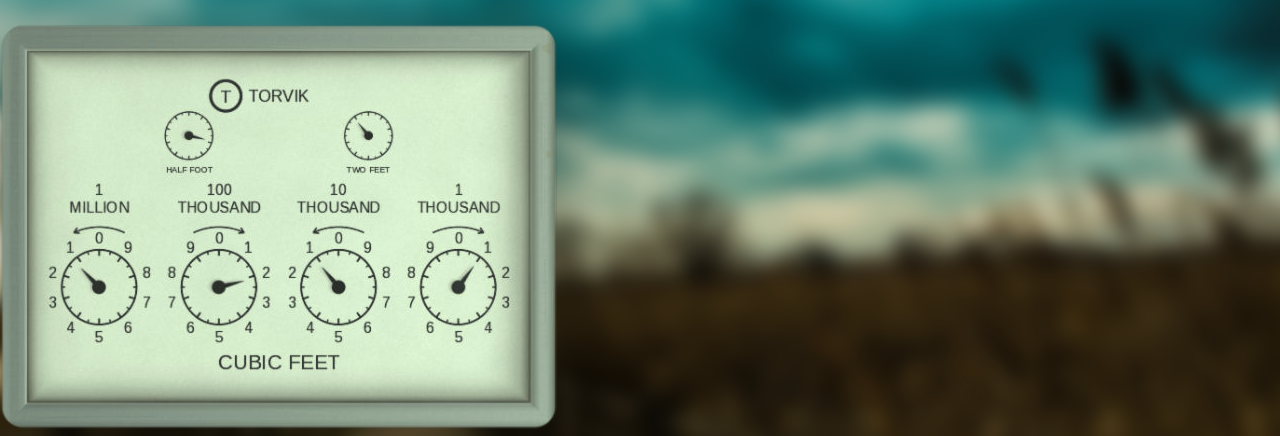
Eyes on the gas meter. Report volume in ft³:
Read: 121100 ft³
